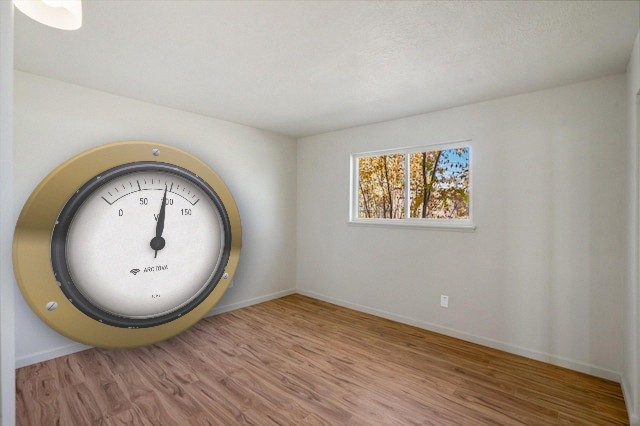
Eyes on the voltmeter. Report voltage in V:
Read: 90 V
